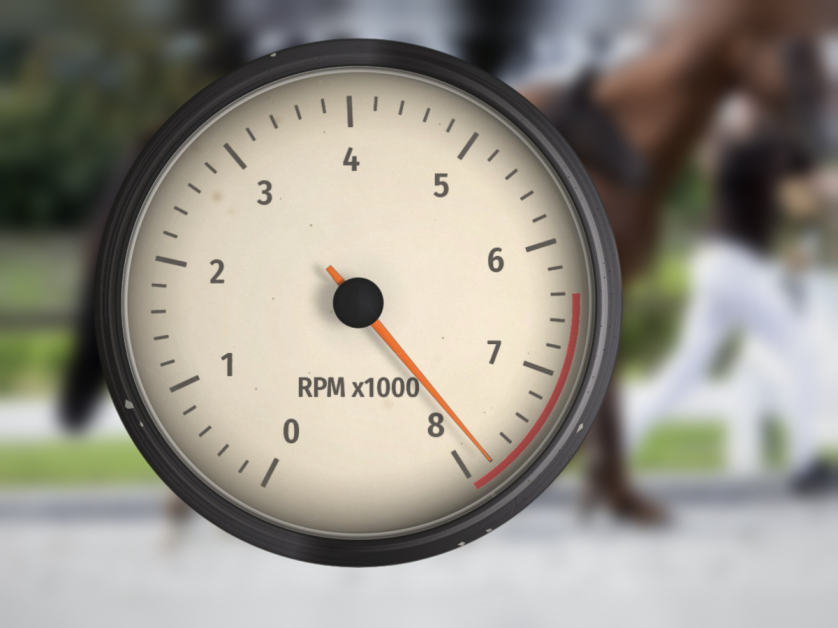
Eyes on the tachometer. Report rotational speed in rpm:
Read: 7800 rpm
